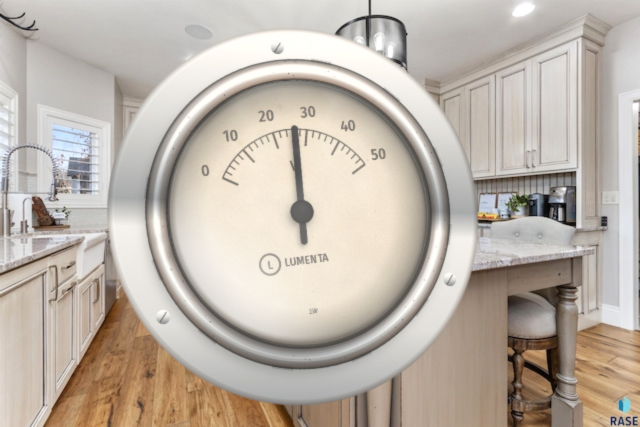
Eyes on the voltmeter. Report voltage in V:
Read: 26 V
